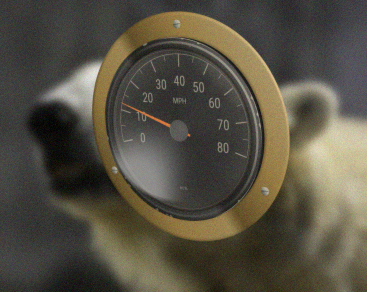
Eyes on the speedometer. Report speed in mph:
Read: 12.5 mph
